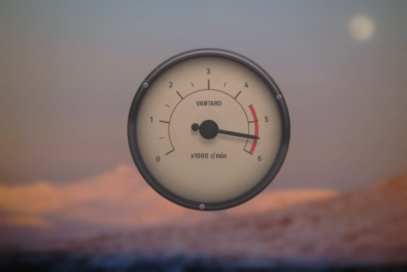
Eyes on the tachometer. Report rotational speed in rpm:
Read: 5500 rpm
